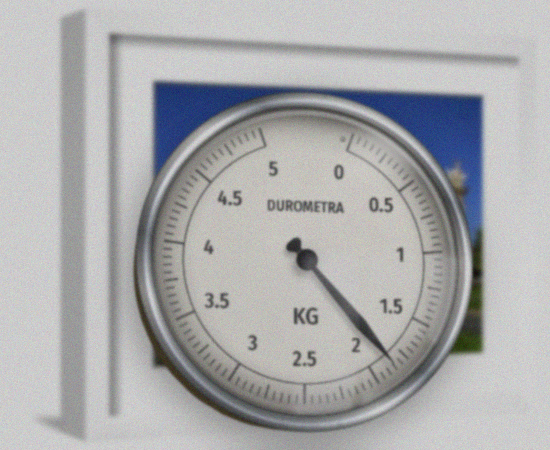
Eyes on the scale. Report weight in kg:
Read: 1.85 kg
